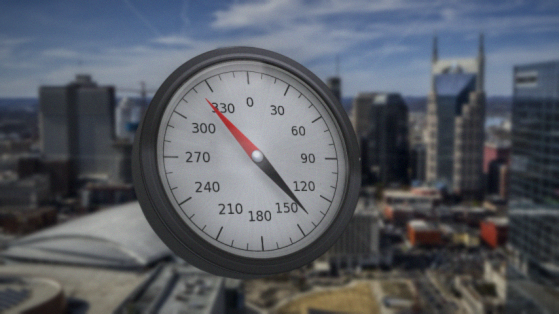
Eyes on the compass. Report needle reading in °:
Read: 320 °
